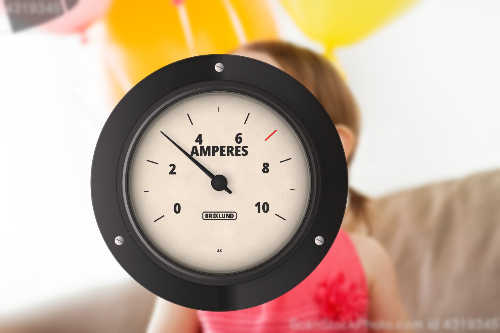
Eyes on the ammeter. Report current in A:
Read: 3 A
